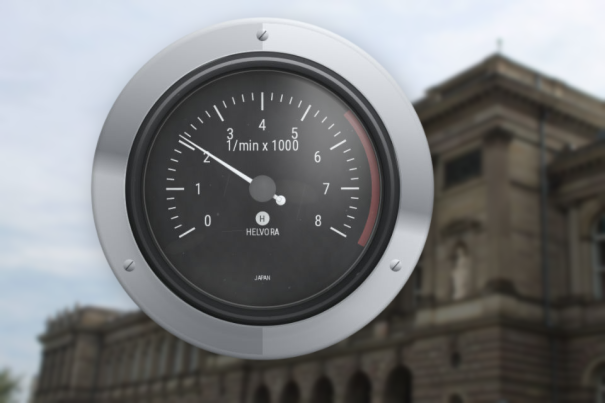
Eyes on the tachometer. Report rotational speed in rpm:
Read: 2100 rpm
